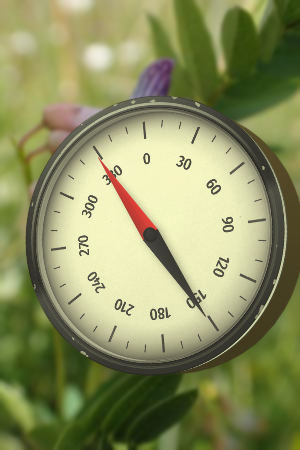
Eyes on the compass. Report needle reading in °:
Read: 330 °
